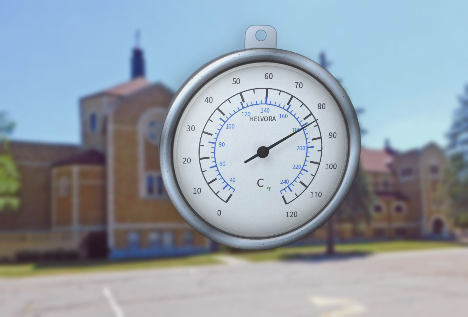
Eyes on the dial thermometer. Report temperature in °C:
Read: 82.5 °C
